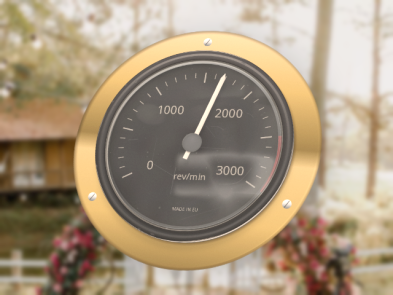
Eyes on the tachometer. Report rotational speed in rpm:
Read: 1700 rpm
